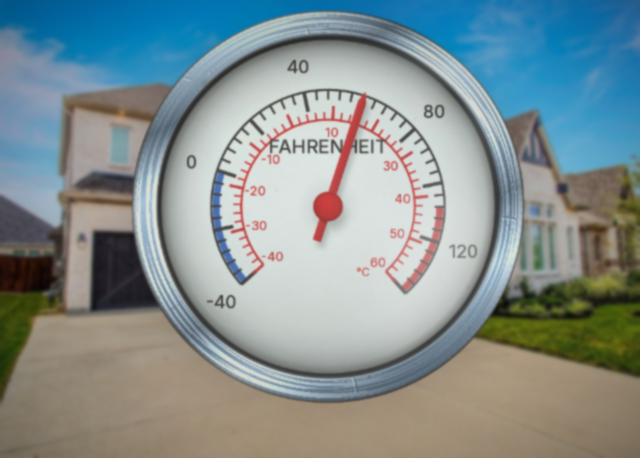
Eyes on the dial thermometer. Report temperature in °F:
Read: 60 °F
